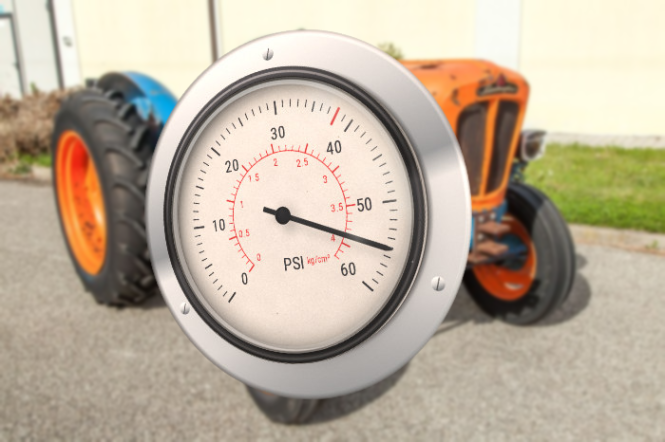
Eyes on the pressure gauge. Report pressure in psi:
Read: 55 psi
